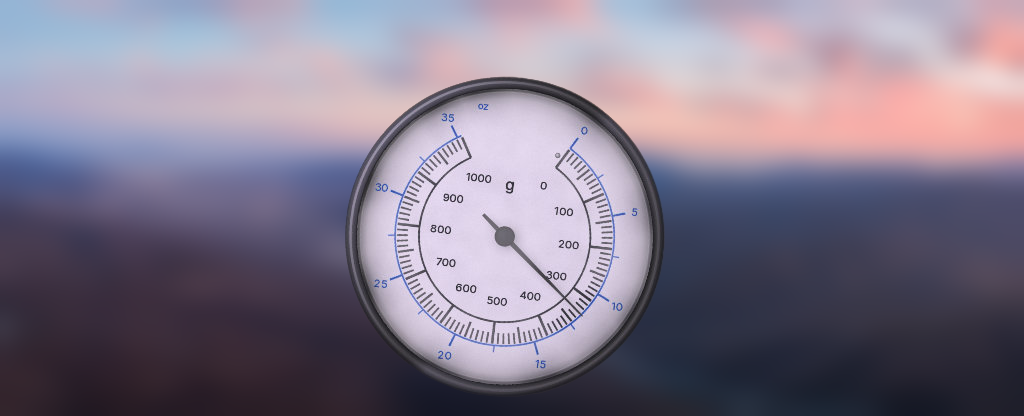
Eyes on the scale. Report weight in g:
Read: 330 g
